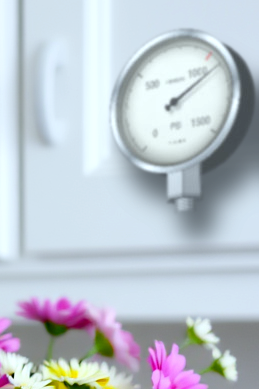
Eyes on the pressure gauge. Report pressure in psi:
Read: 1100 psi
